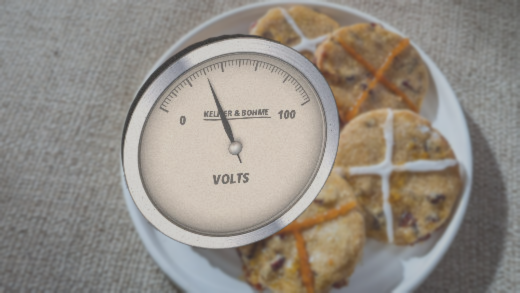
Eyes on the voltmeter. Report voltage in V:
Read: 30 V
